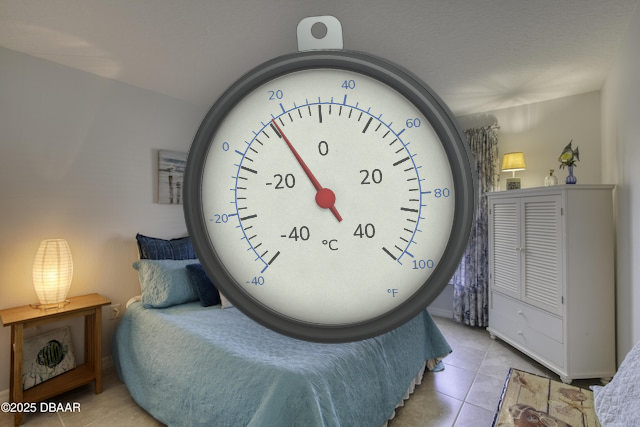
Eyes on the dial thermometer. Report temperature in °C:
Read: -9 °C
